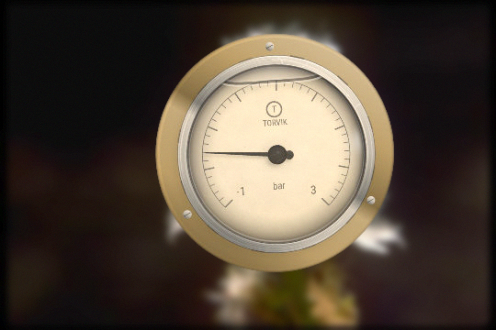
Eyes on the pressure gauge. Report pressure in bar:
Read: -0.3 bar
